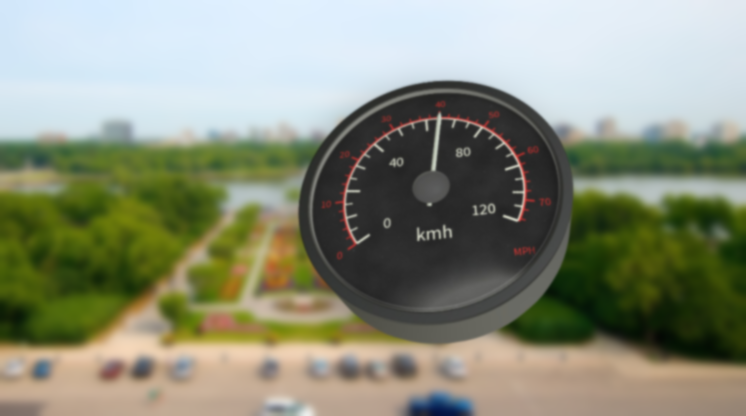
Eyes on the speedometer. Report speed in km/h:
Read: 65 km/h
